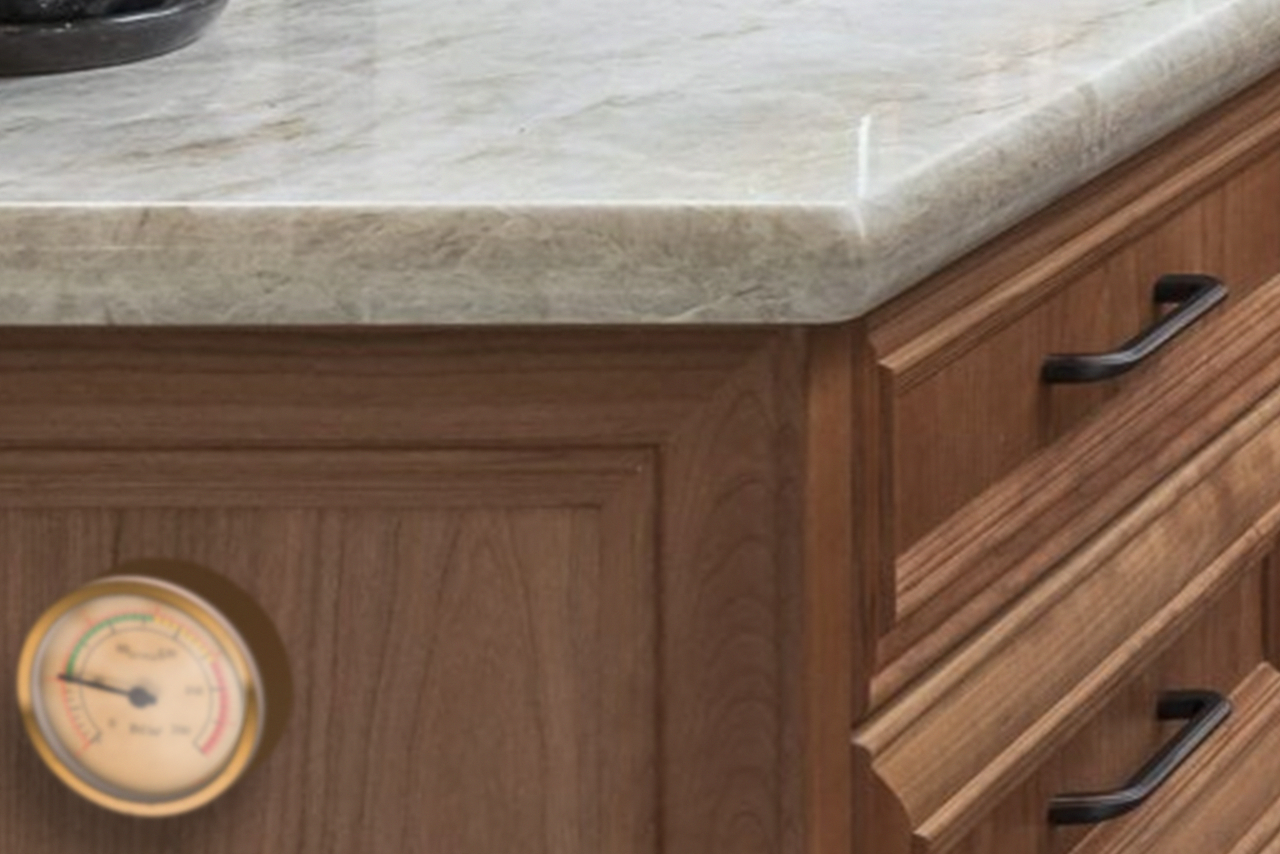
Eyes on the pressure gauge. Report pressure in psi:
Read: 40 psi
